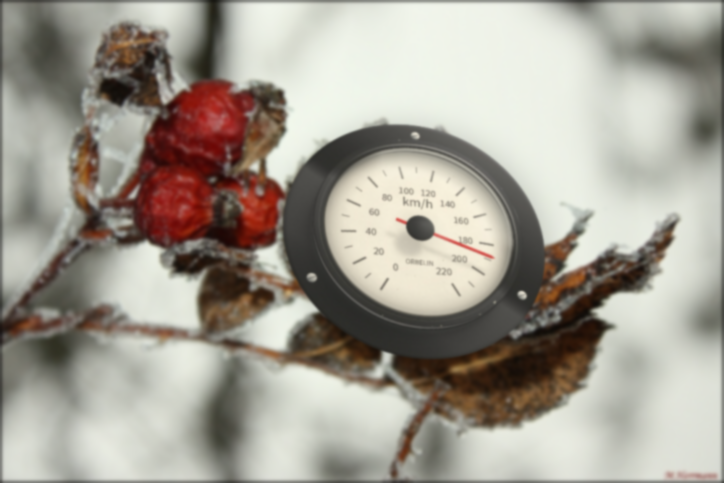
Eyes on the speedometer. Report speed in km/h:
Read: 190 km/h
